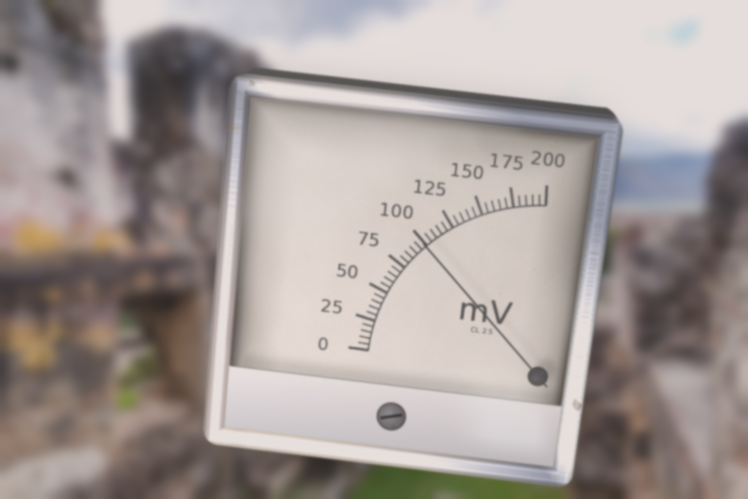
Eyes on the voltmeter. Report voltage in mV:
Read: 100 mV
